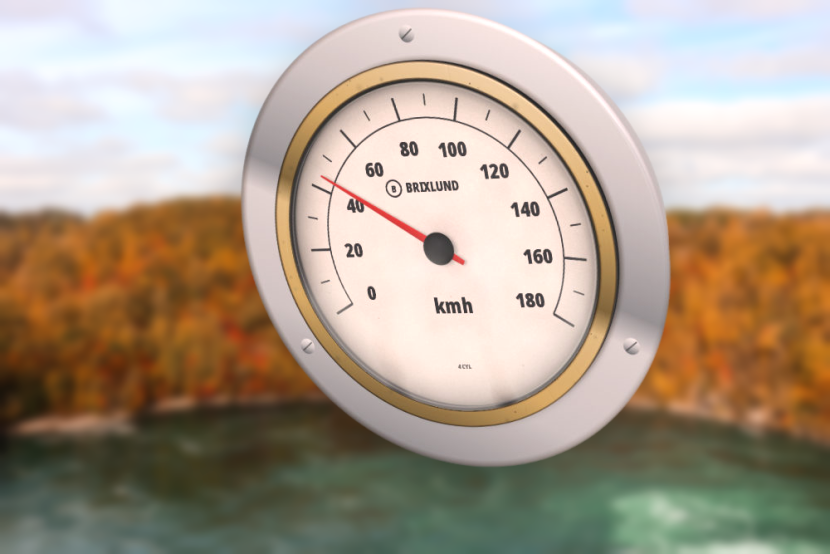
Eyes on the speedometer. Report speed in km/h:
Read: 45 km/h
